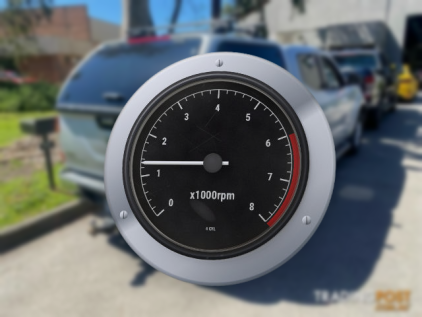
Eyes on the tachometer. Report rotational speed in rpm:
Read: 1300 rpm
